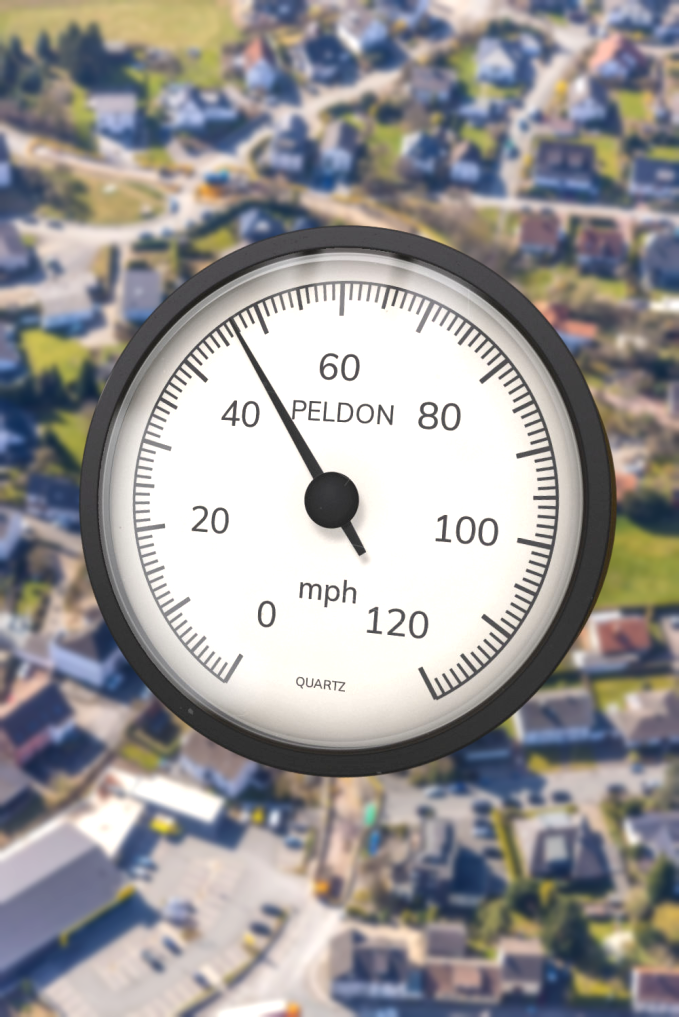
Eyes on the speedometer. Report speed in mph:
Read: 47 mph
